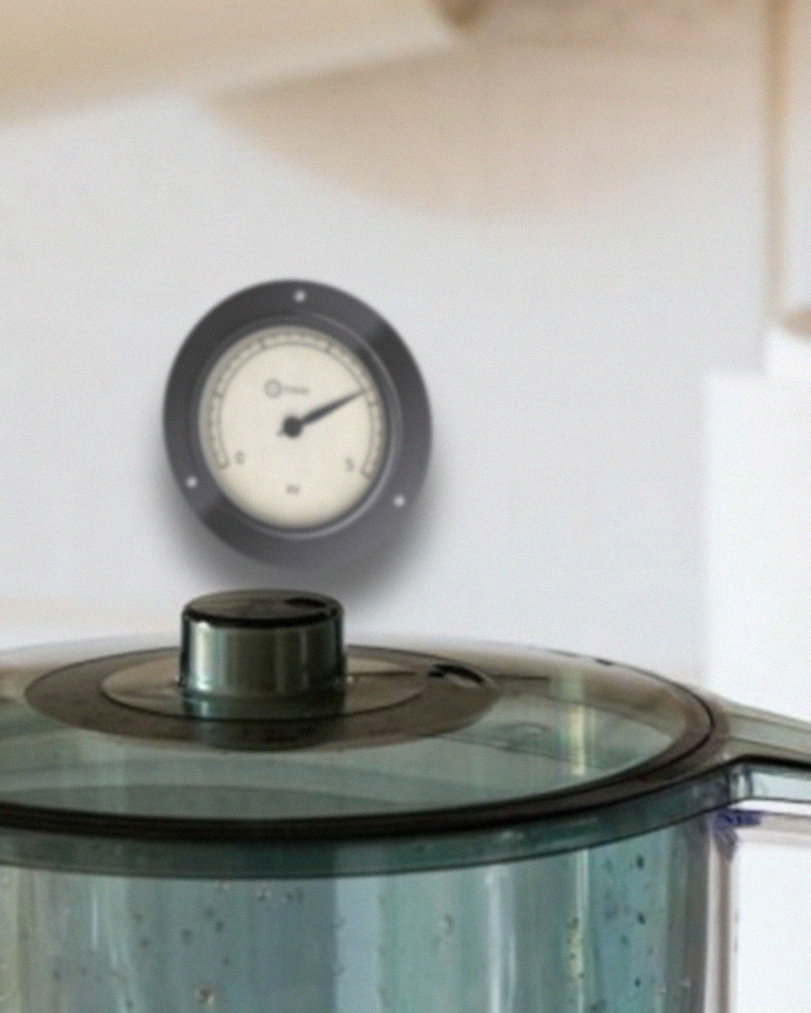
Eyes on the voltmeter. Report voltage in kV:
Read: 3.8 kV
